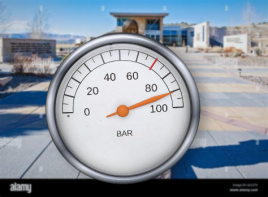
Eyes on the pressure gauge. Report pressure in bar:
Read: 90 bar
